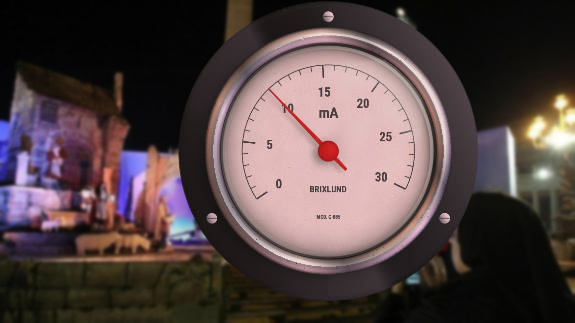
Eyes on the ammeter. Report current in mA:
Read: 10 mA
